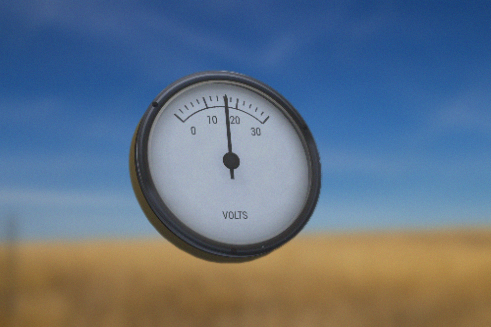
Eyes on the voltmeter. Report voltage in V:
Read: 16 V
